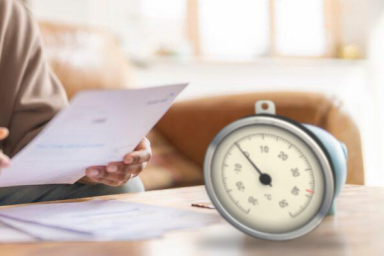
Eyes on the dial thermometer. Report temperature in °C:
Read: 0 °C
